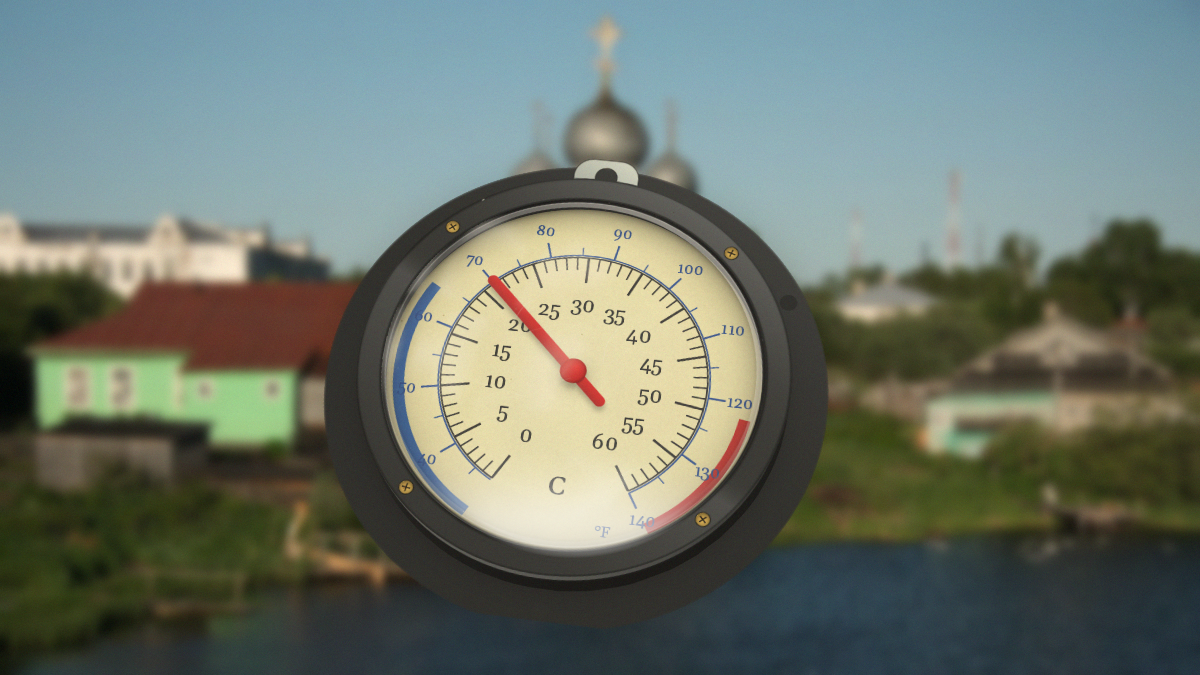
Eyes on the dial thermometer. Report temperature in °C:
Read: 21 °C
